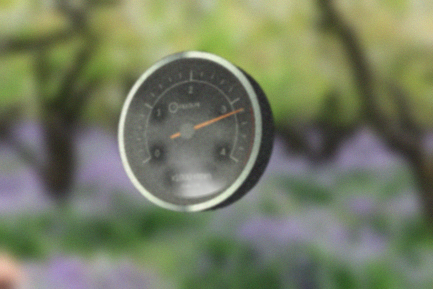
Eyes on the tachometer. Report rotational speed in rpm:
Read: 3200 rpm
